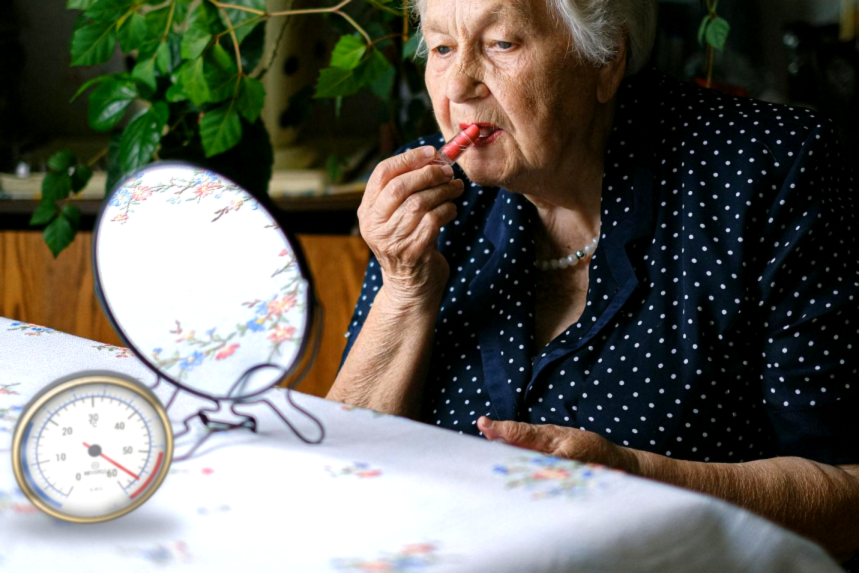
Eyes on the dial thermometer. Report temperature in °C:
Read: 56 °C
